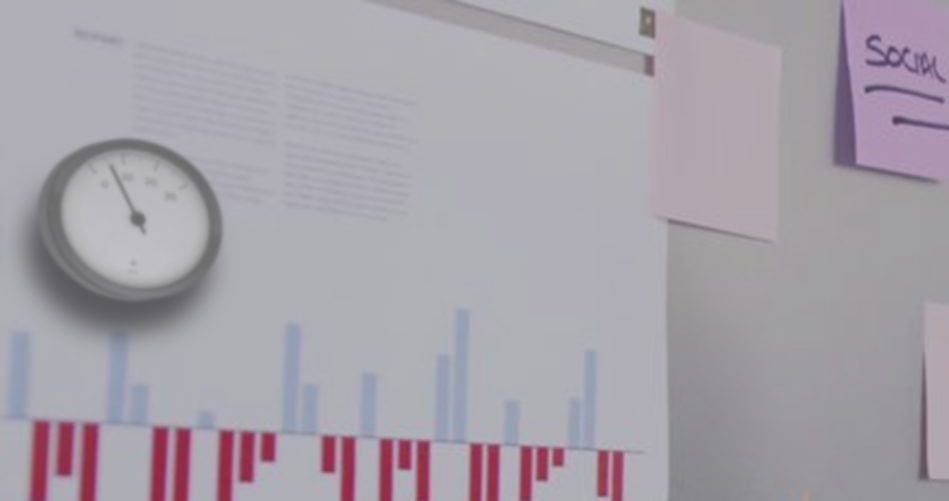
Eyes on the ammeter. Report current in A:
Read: 5 A
